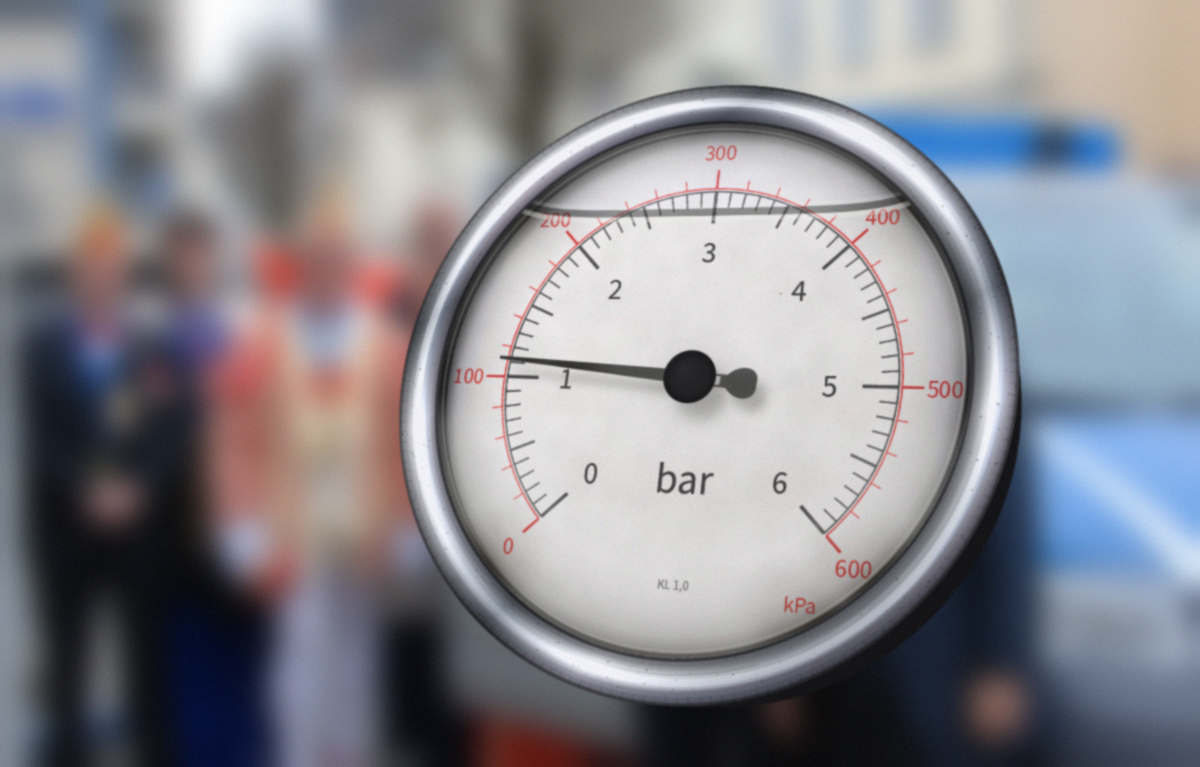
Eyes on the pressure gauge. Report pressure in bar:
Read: 1.1 bar
